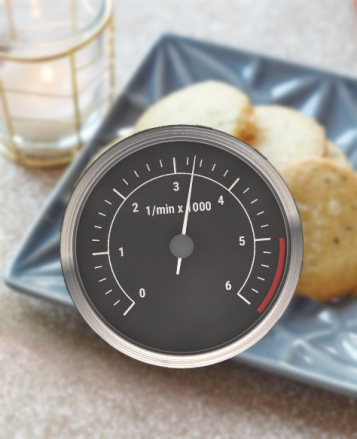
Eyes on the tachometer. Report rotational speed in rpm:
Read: 3300 rpm
